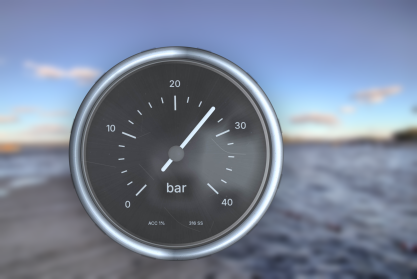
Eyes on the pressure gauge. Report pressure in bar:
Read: 26 bar
